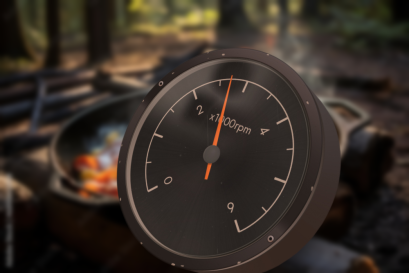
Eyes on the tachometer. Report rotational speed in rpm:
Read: 2750 rpm
